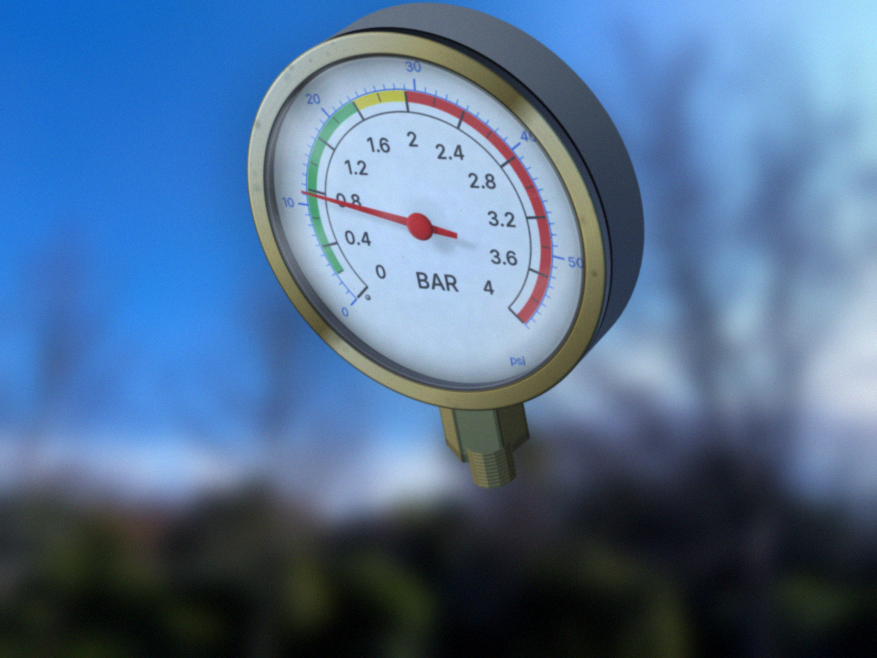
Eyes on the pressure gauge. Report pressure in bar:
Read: 0.8 bar
